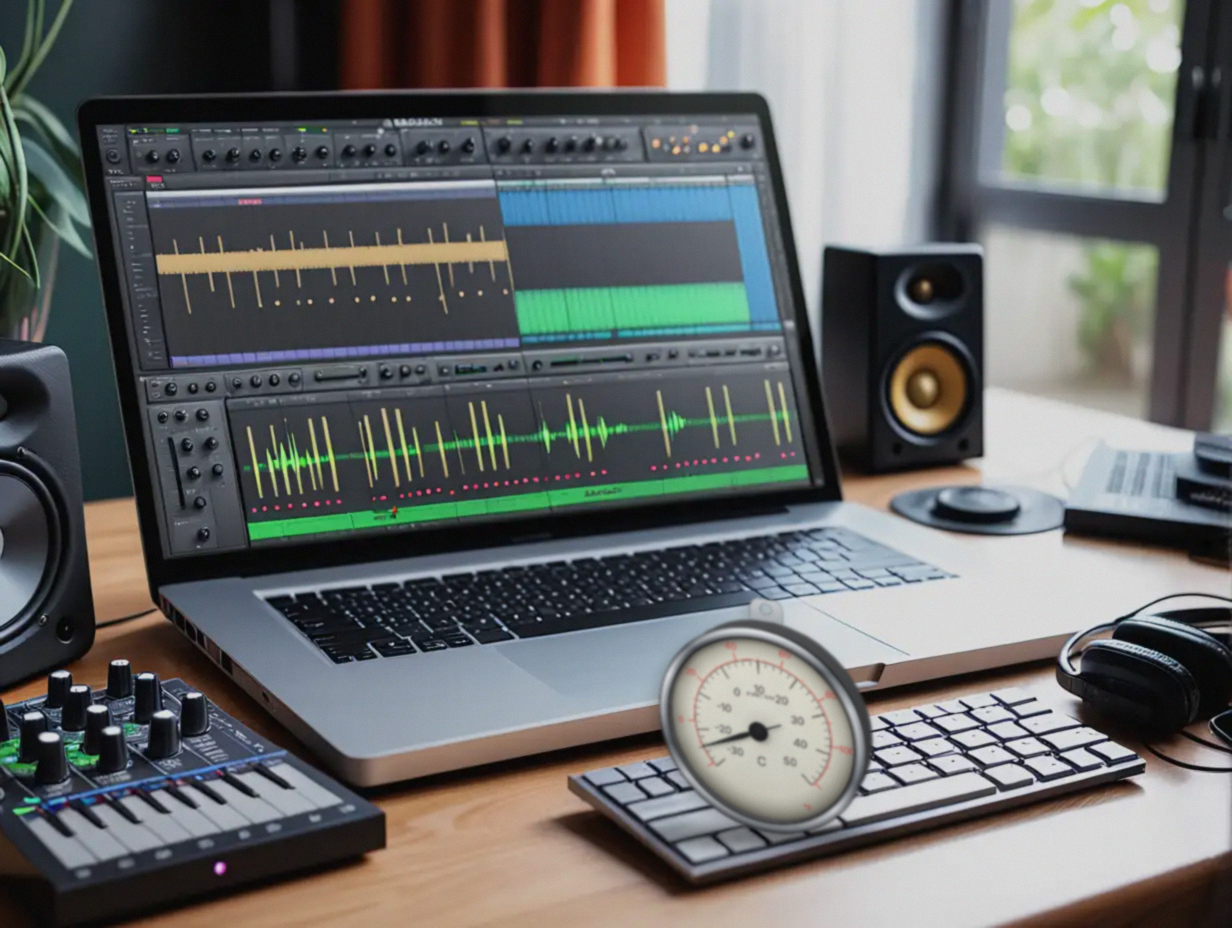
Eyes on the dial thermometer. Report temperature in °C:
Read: -24 °C
